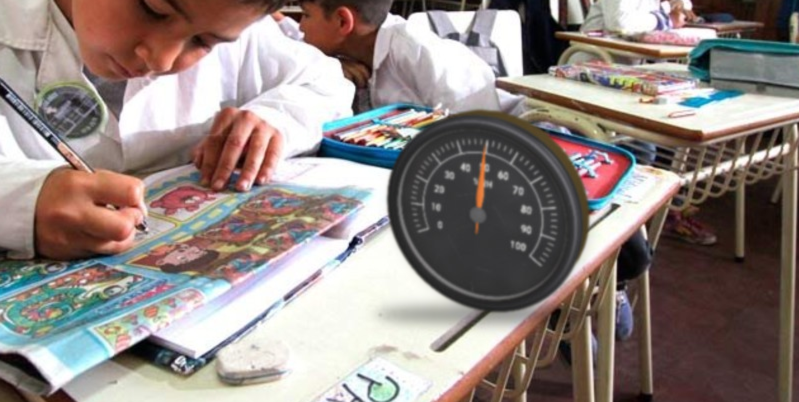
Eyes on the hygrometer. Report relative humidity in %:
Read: 50 %
